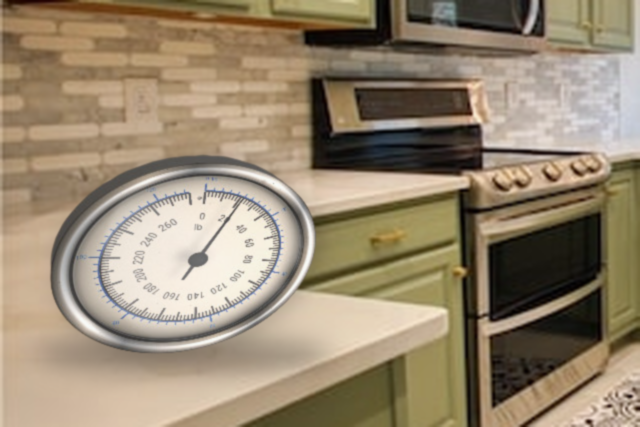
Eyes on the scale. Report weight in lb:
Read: 20 lb
